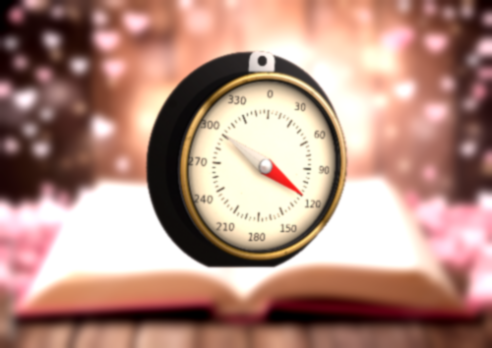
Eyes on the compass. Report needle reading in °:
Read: 120 °
